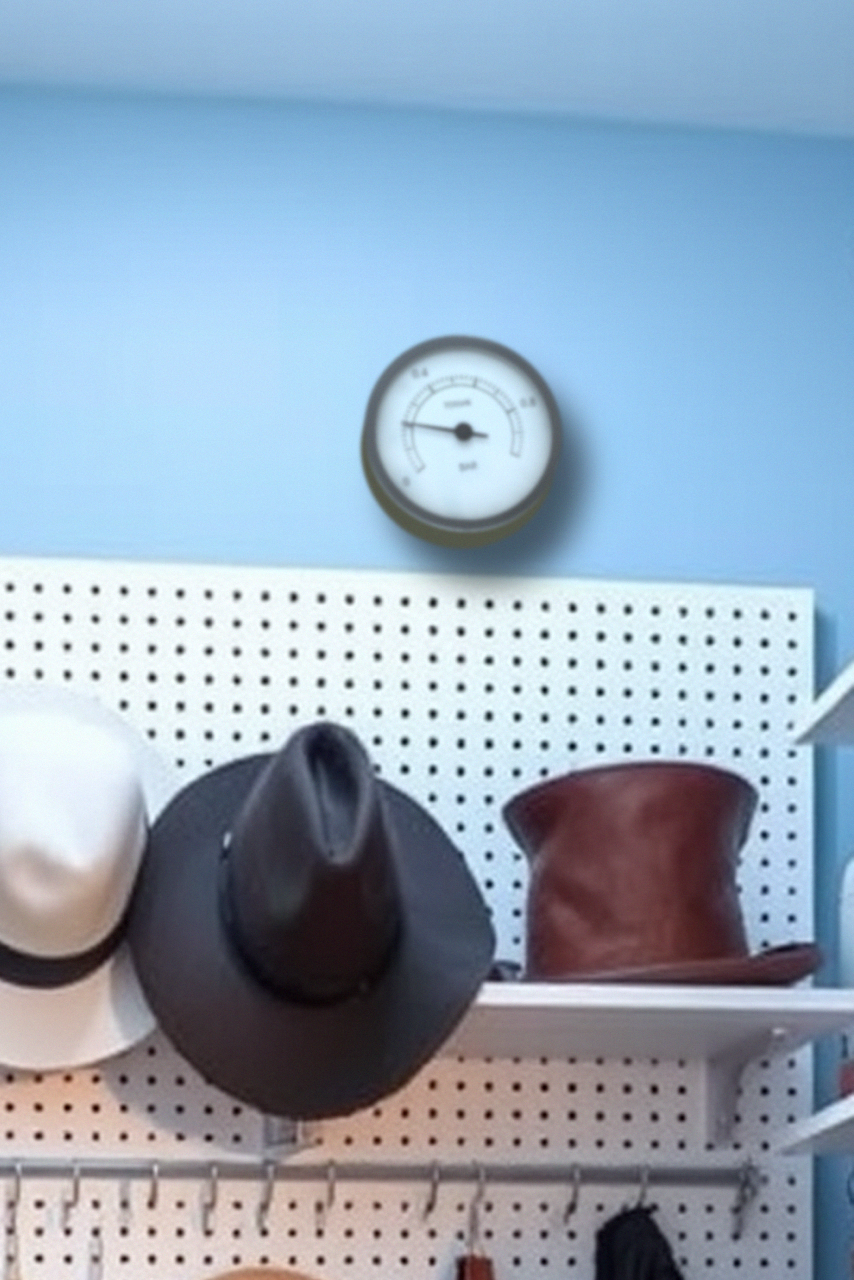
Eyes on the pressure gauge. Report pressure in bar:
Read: 0.2 bar
